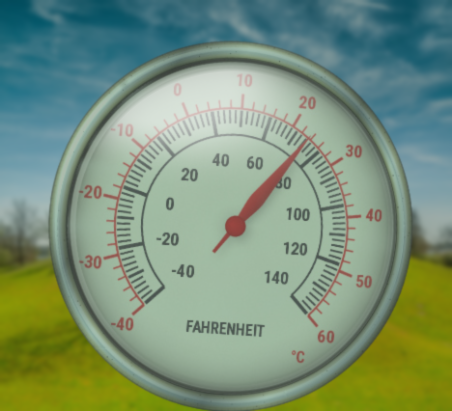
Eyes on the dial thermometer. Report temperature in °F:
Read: 74 °F
